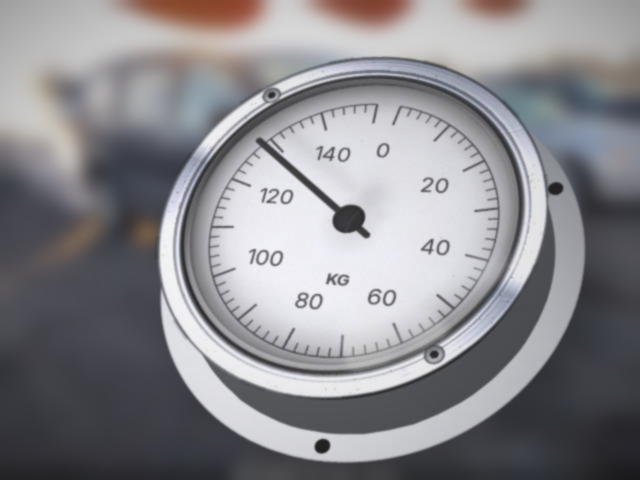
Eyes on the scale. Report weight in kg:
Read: 128 kg
